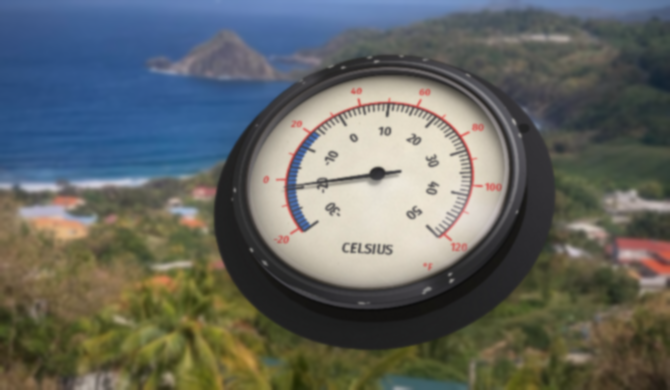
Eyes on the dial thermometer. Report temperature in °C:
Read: -20 °C
